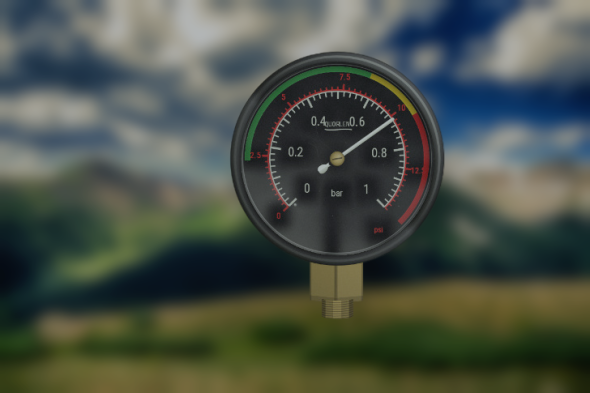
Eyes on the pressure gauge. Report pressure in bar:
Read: 0.7 bar
